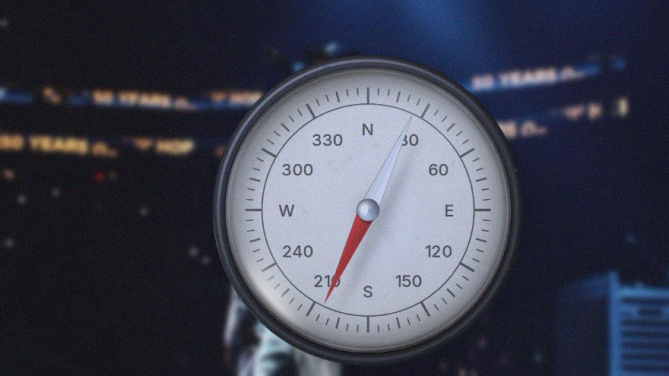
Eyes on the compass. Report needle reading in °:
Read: 205 °
